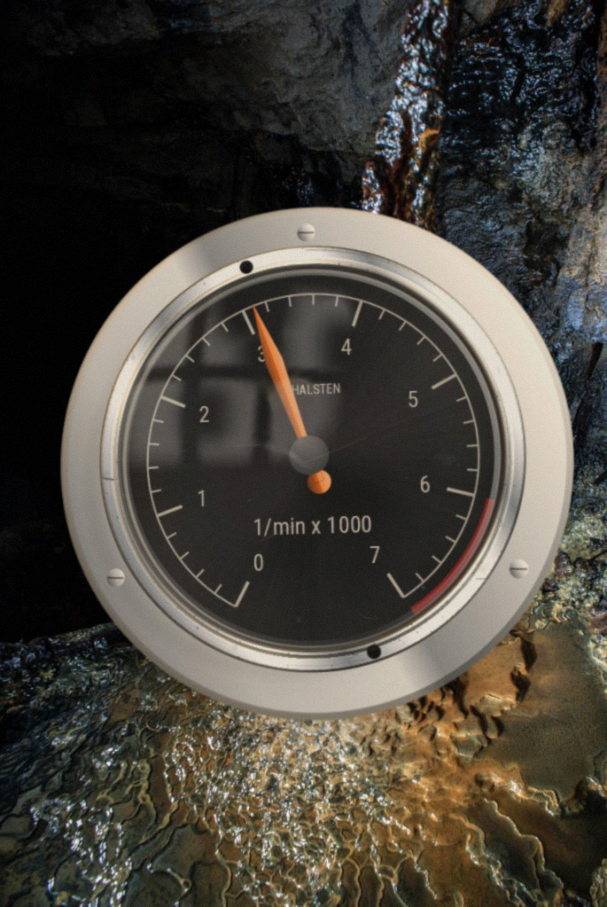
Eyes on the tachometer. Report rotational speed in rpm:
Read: 3100 rpm
